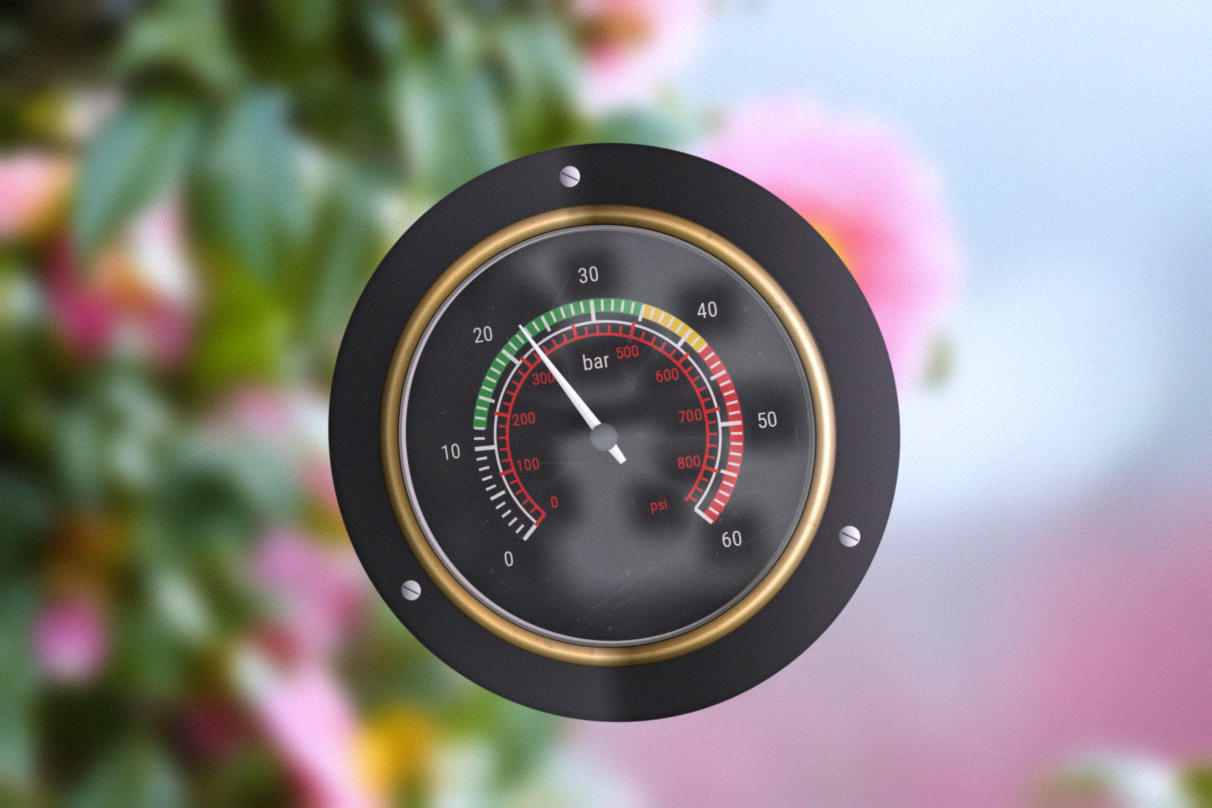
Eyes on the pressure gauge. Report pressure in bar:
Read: 23 bar
